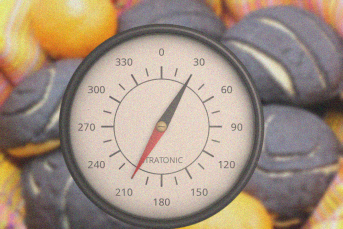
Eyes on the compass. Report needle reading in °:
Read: 210 °
